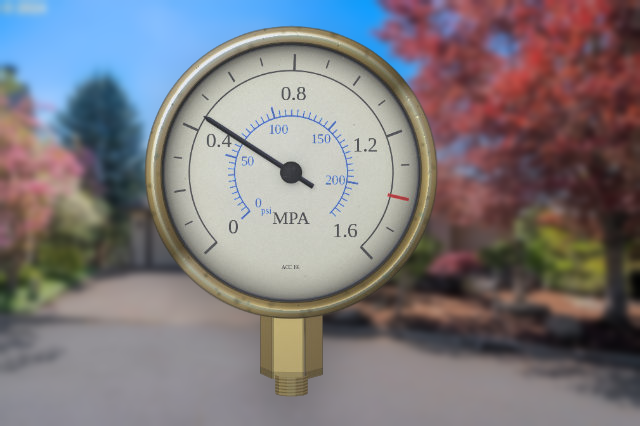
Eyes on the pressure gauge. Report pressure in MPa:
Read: 0.45 MPa
